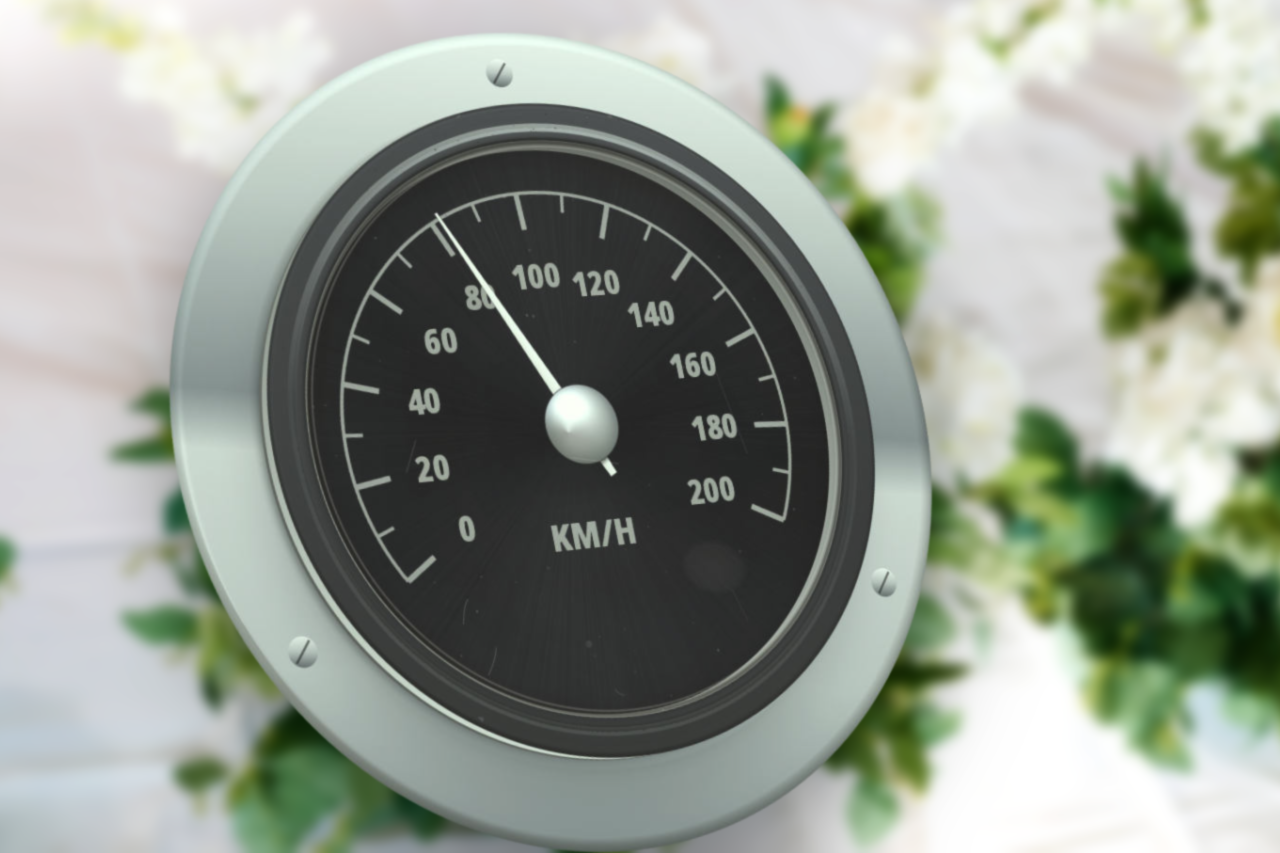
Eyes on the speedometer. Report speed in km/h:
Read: 80 km/h
